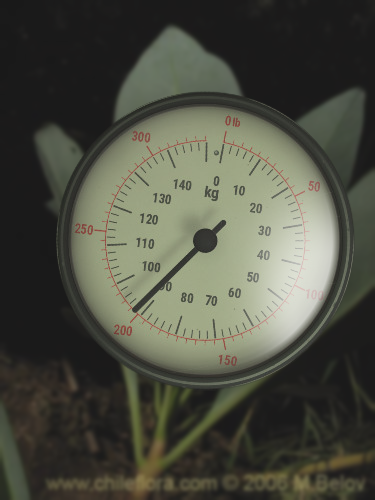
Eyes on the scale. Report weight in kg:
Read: 92 kg
